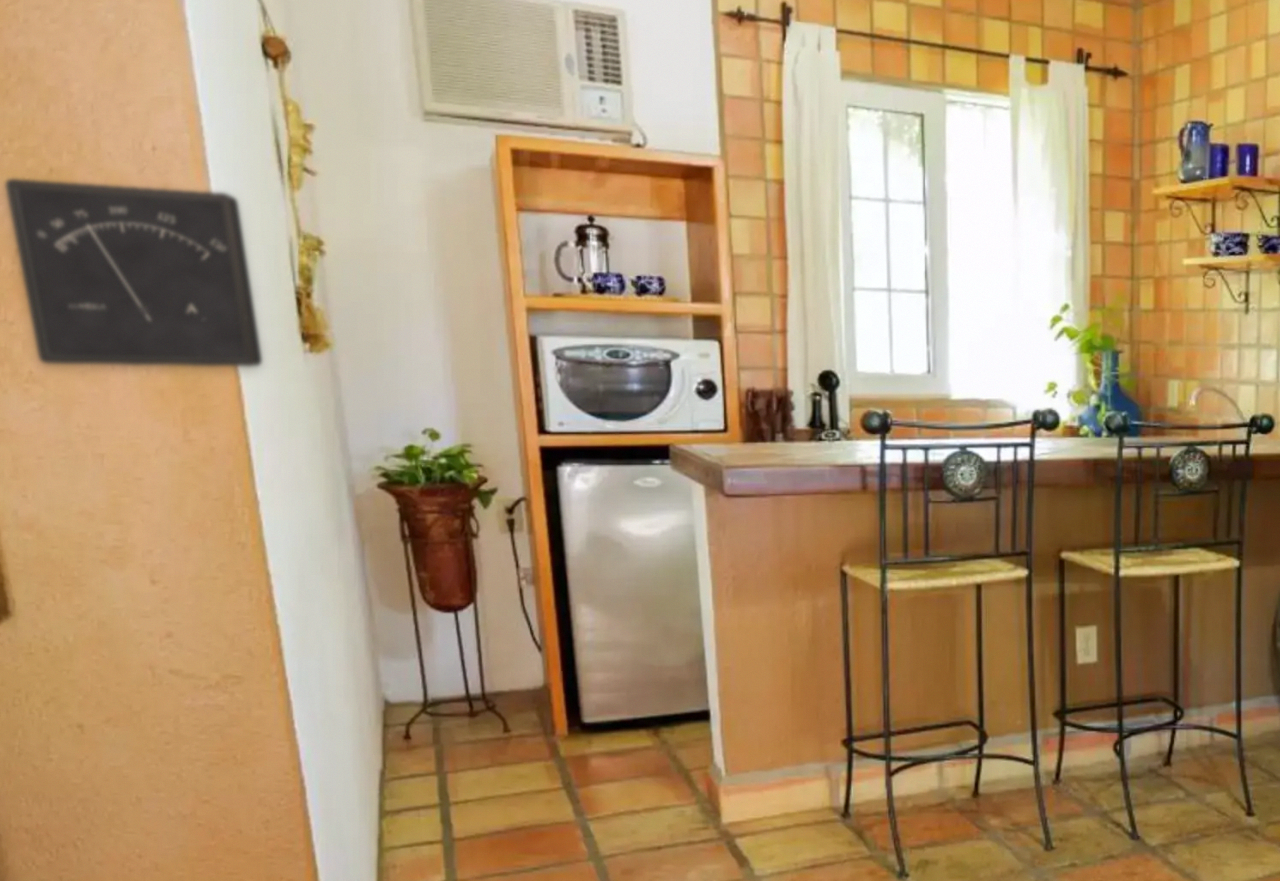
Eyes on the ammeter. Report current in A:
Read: 75 A
